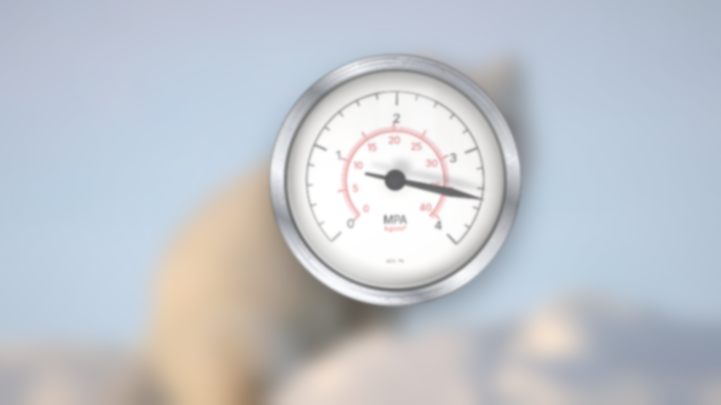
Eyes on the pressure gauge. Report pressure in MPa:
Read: 3.5 MPa
